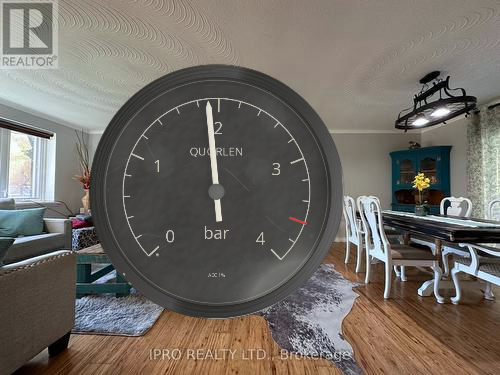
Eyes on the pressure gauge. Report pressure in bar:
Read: 1.9 bar
